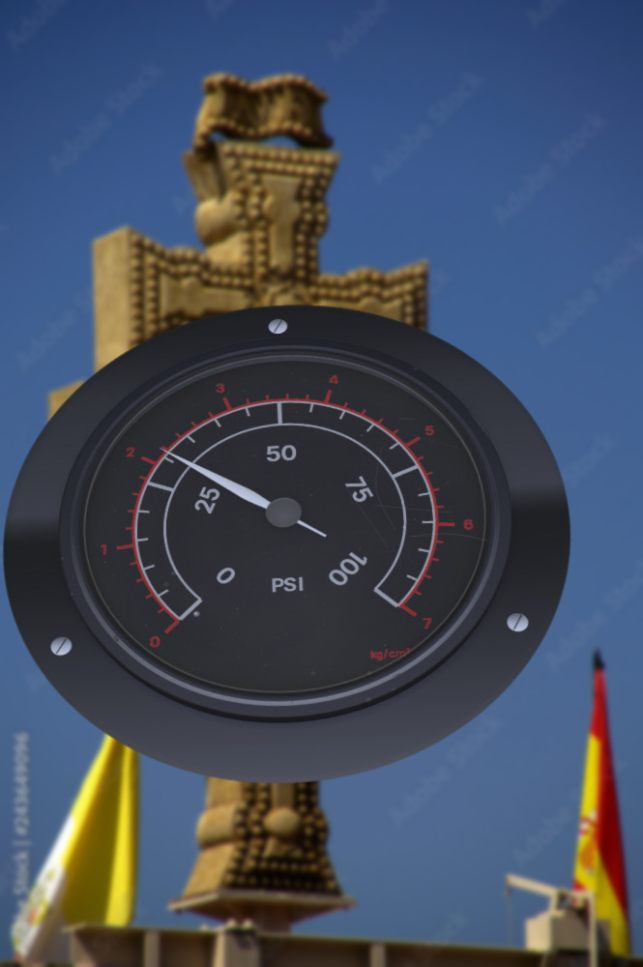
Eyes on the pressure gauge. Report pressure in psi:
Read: 30 psi
